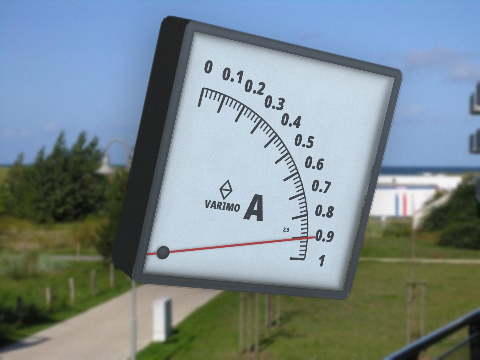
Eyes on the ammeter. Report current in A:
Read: 0.9 A
